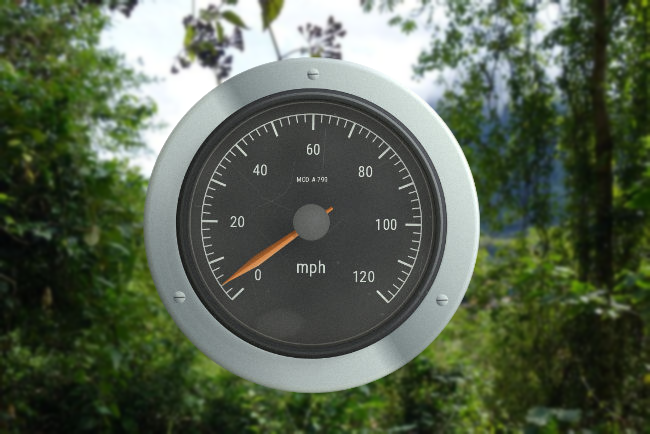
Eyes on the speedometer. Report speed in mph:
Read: 4 mph
